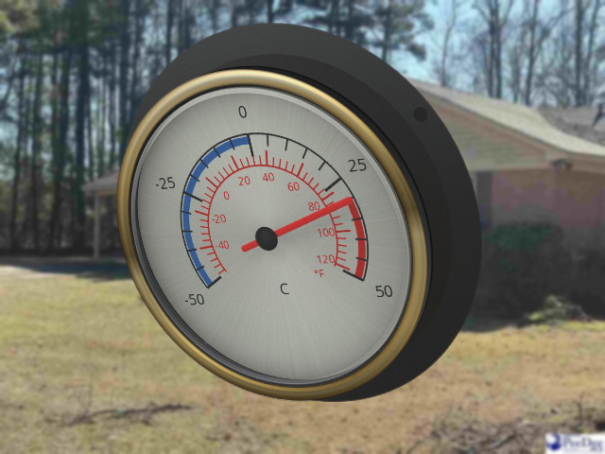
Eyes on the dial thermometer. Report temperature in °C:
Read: 30 °C
